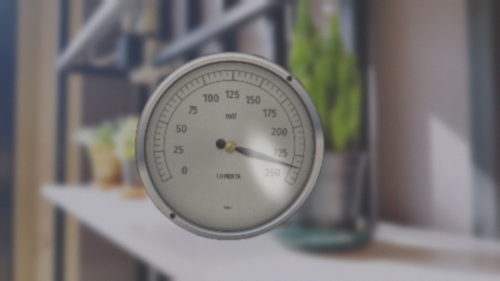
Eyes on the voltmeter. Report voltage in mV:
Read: 235 mV
